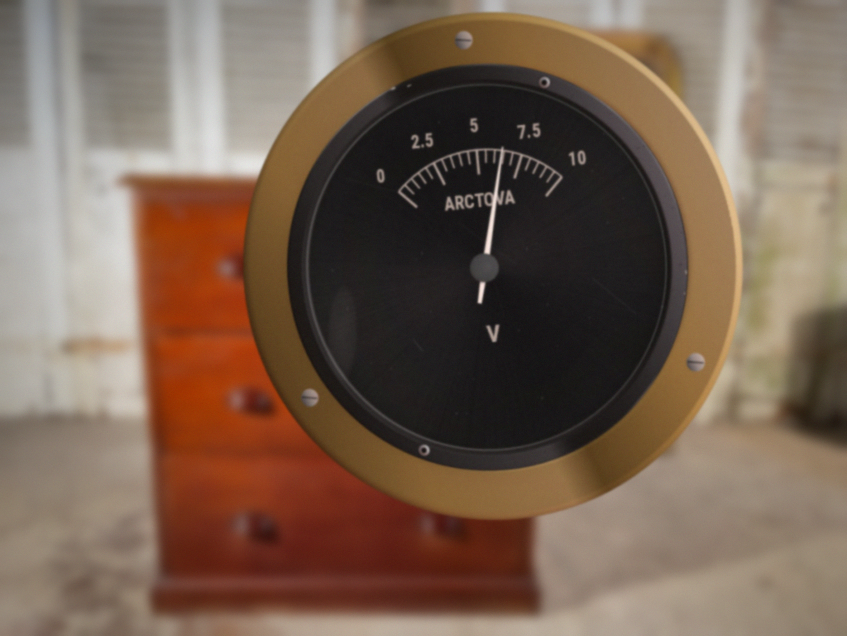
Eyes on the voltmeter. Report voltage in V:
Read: 6.5 V
